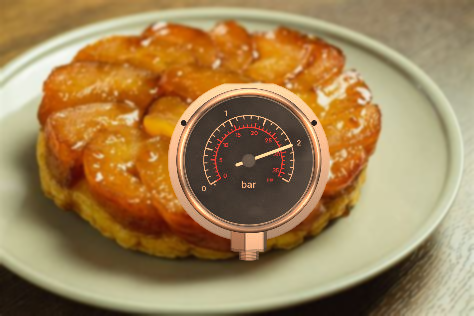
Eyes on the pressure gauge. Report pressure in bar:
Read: 2 bar
